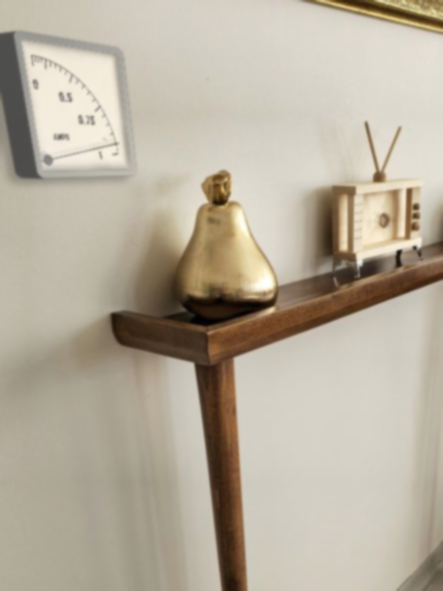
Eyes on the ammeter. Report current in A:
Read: 0.95 A
